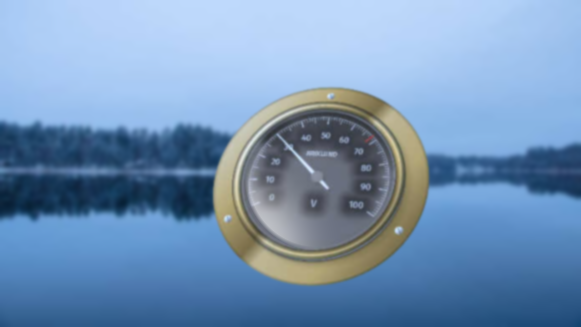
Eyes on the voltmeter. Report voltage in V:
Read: 30 V
